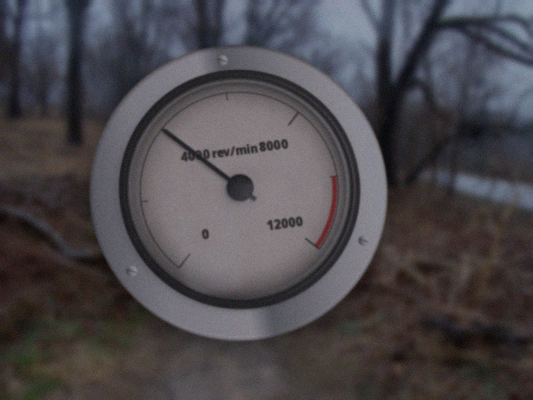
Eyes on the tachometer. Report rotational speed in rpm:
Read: 4000 rpm
